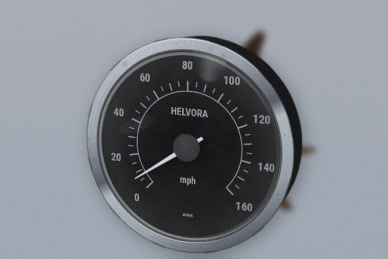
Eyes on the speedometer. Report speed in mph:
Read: 7.5 mph
